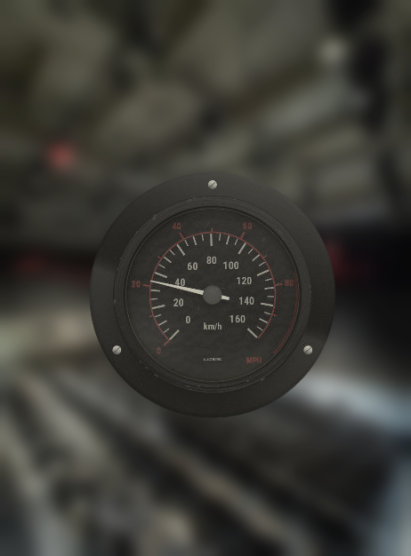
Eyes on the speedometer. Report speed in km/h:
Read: 35 km/h
